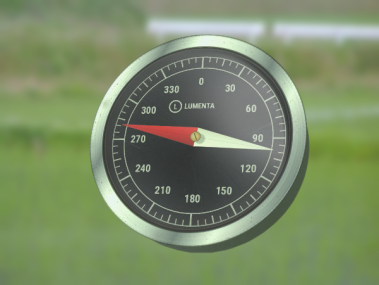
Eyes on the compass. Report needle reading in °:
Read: 280 °
